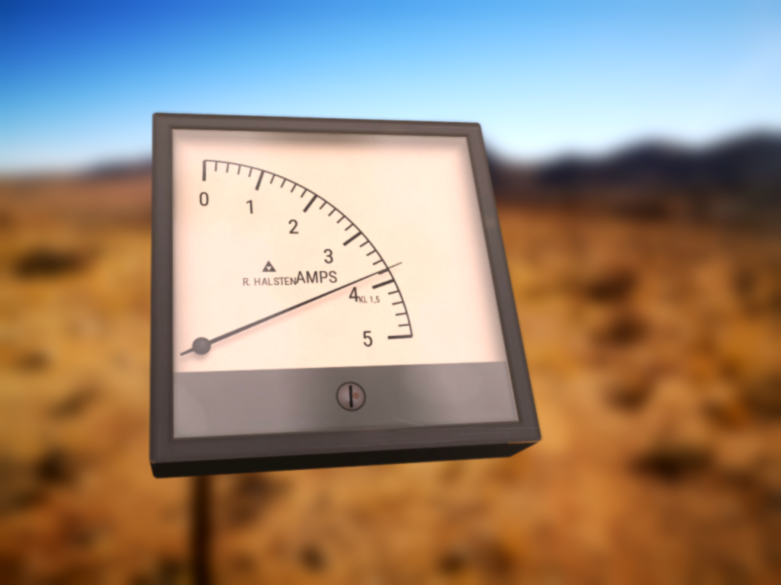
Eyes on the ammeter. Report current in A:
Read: 3.8 A
